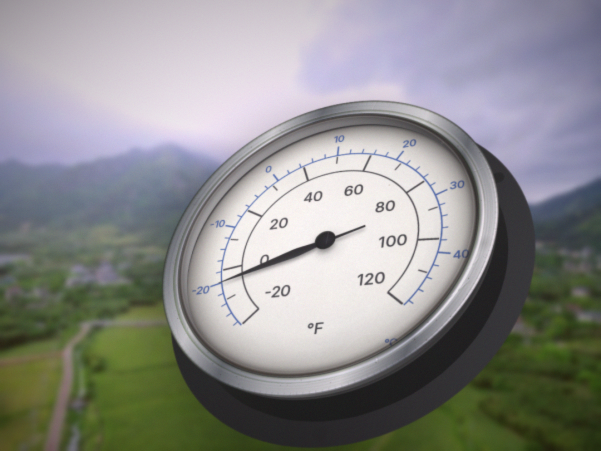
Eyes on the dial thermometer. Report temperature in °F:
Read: -5 °F
